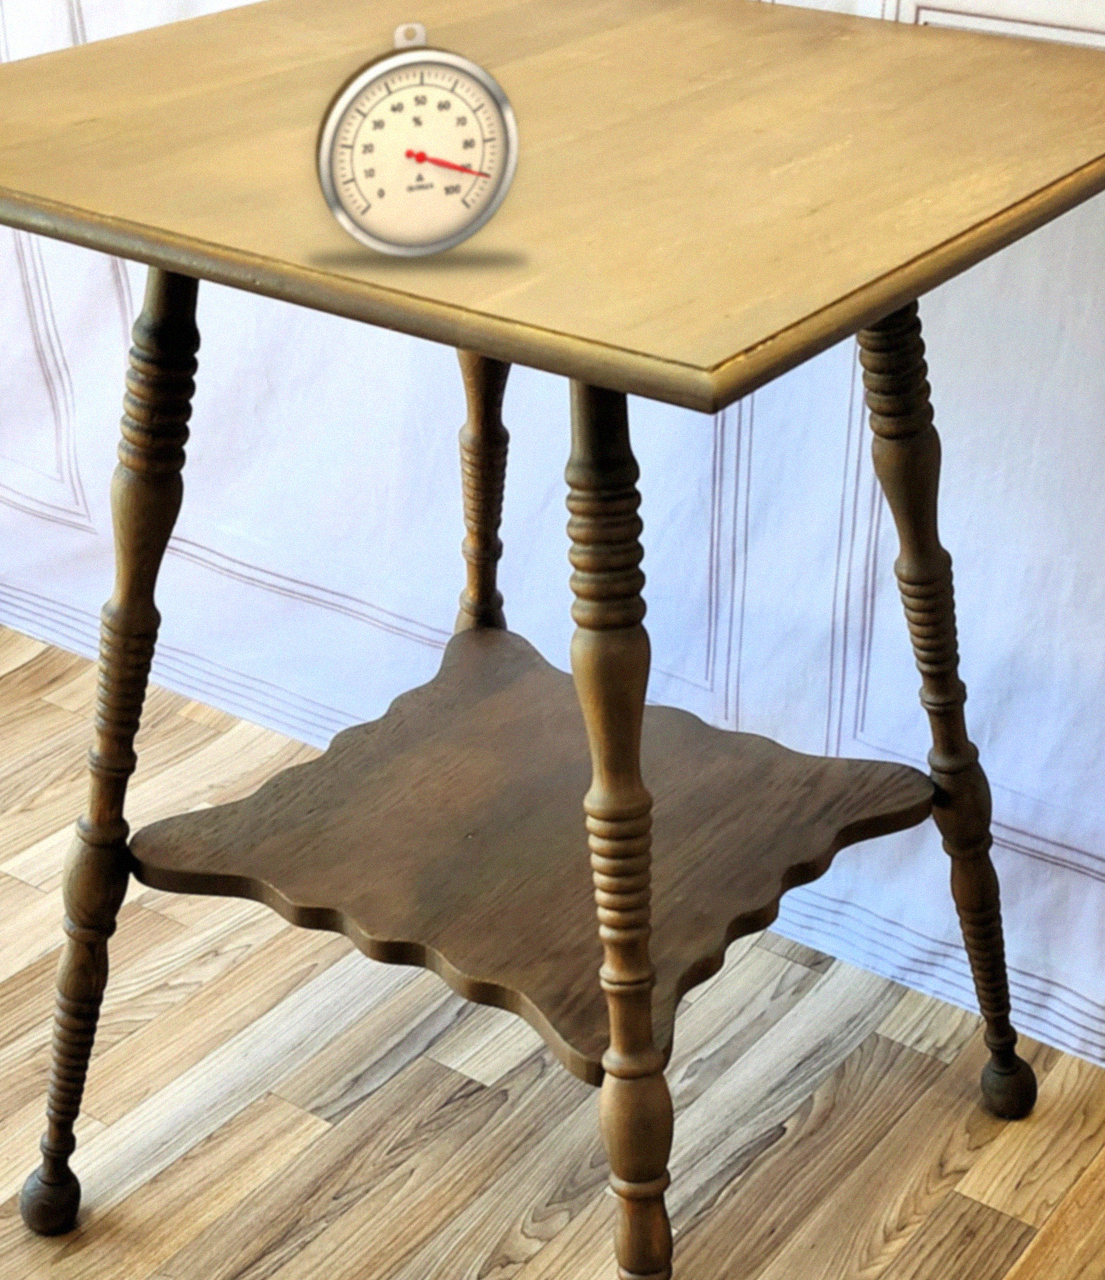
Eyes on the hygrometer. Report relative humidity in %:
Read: 90 %
